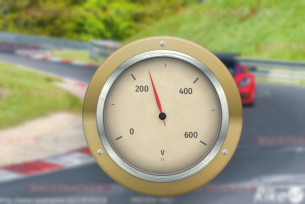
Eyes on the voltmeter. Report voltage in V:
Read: 250 V
